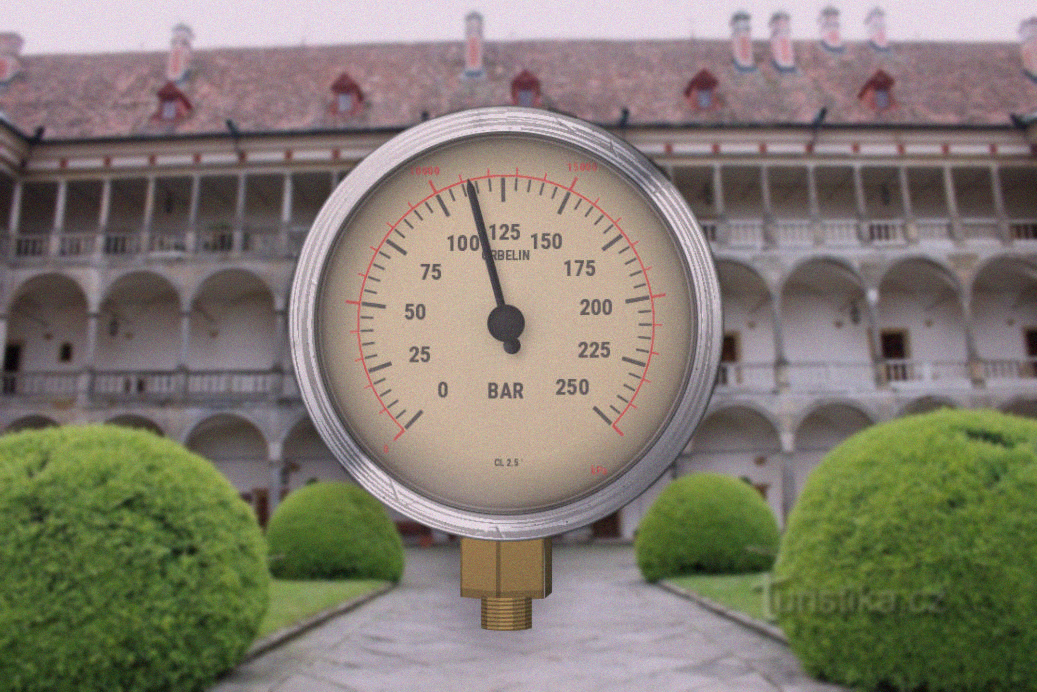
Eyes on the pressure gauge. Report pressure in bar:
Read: 112.5 bar
